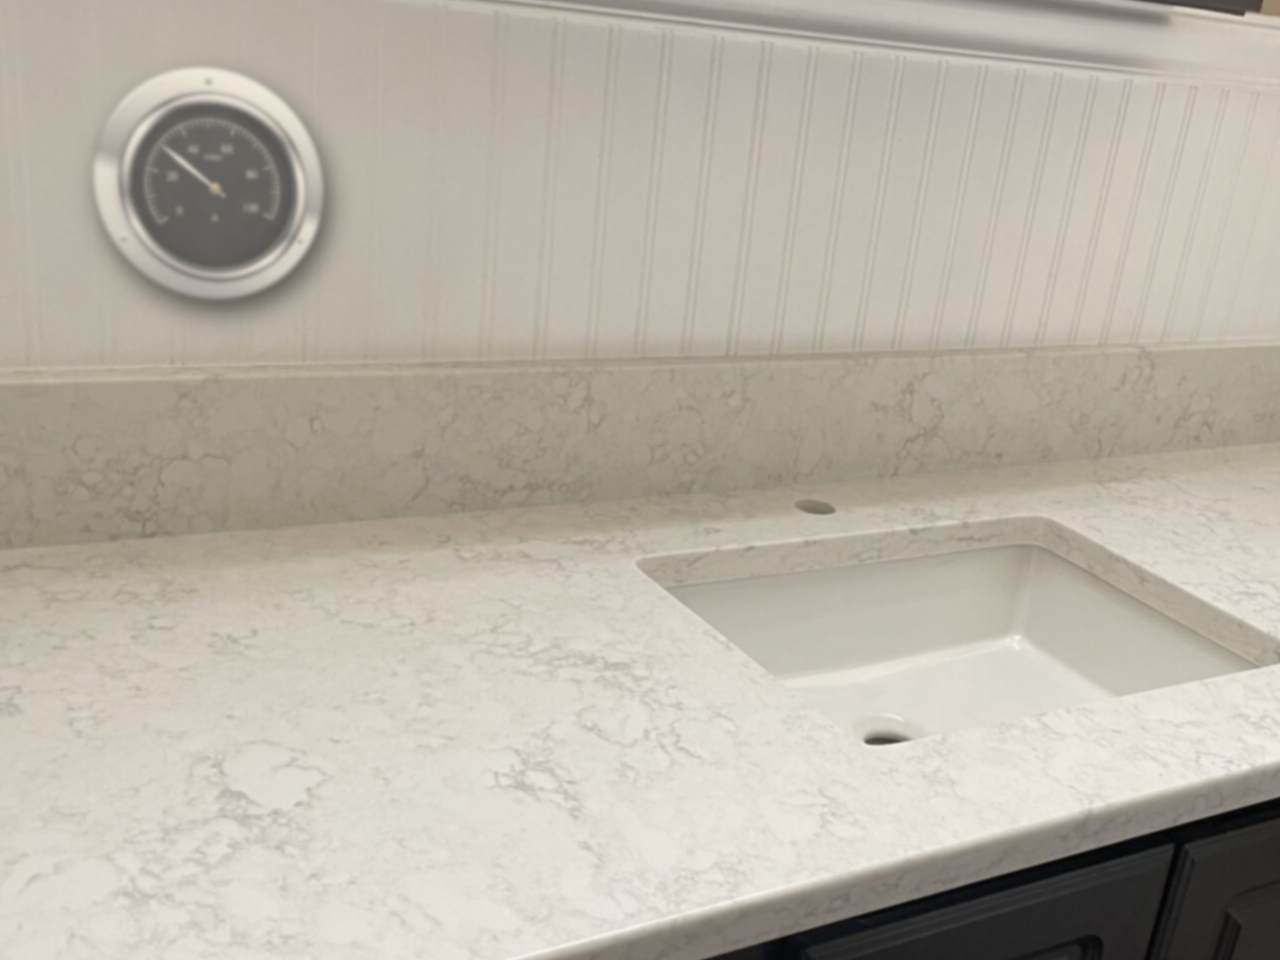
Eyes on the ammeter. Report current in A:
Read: 30 A
